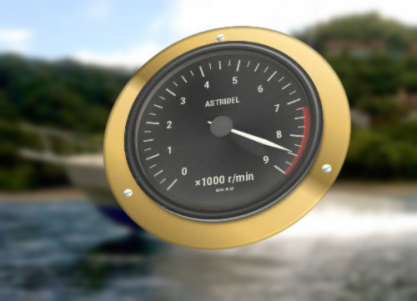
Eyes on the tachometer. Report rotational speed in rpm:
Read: 8500 rpm
